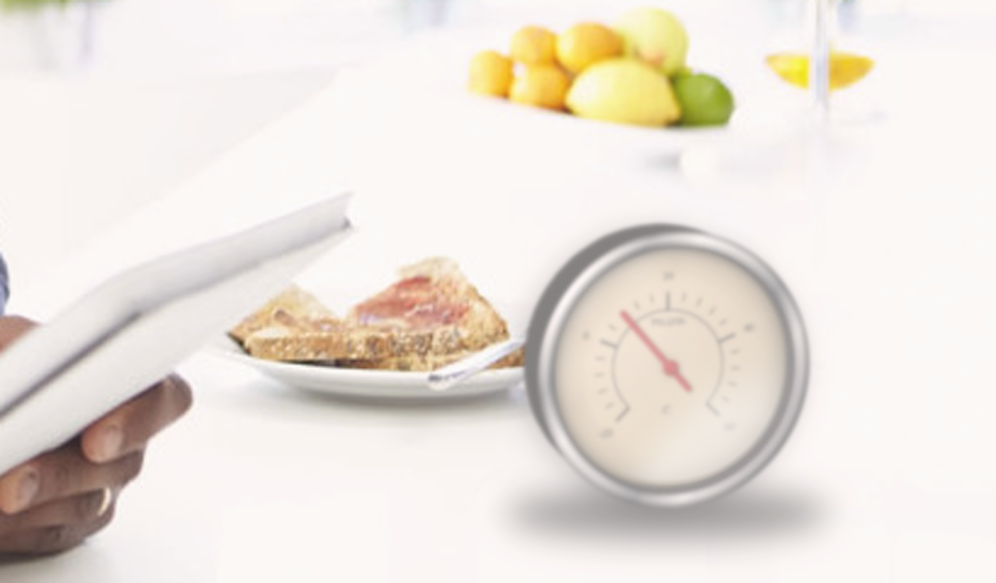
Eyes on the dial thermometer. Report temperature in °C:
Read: 8 °C
